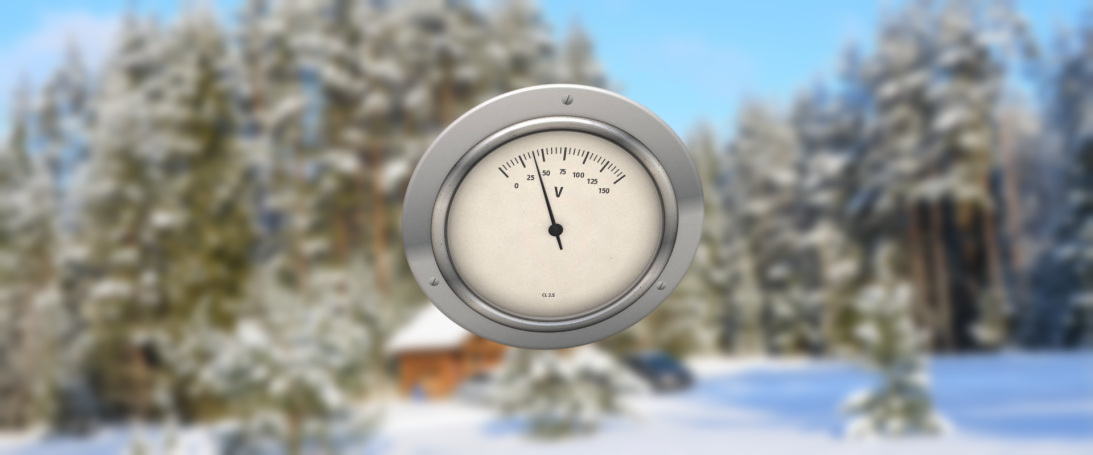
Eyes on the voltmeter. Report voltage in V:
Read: 40 V
